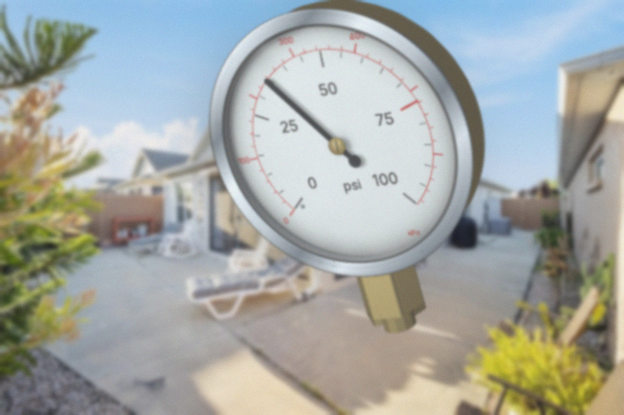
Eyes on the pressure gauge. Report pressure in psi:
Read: 35 psi
